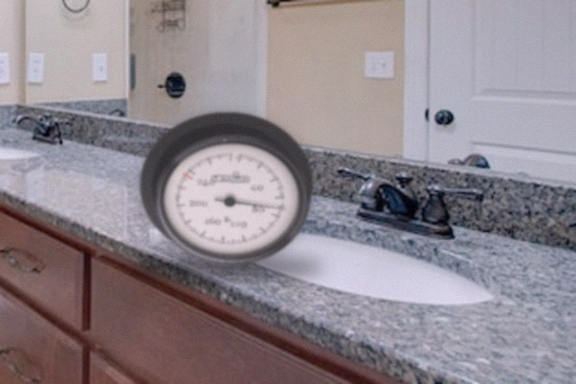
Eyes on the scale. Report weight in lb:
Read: 70 lb
